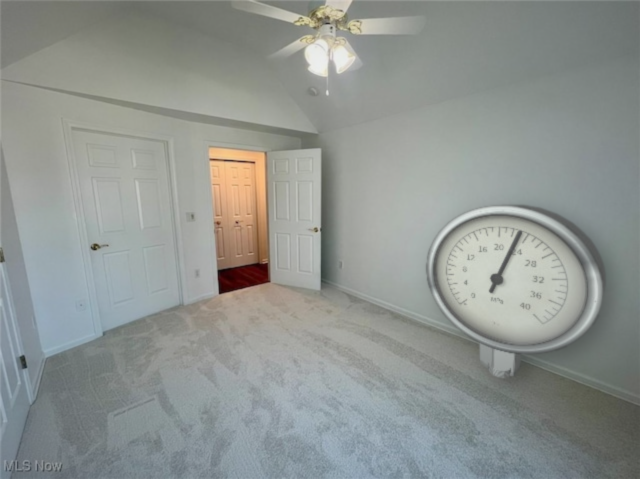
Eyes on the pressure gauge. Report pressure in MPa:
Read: 23 MPa
